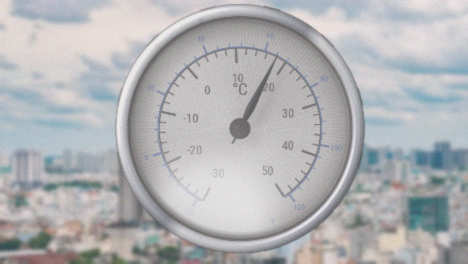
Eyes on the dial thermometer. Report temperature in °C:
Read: 18 °C
